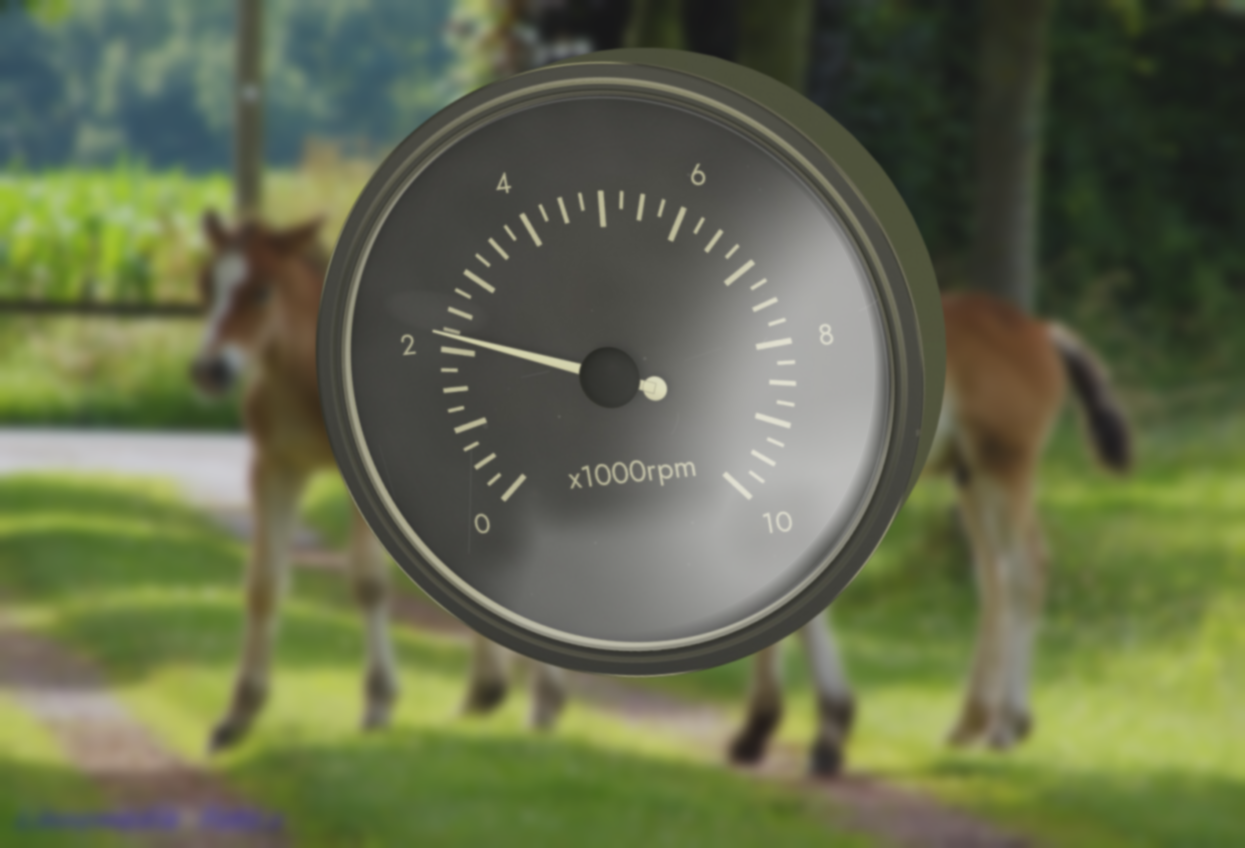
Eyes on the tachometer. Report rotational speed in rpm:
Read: 2250 rpm
